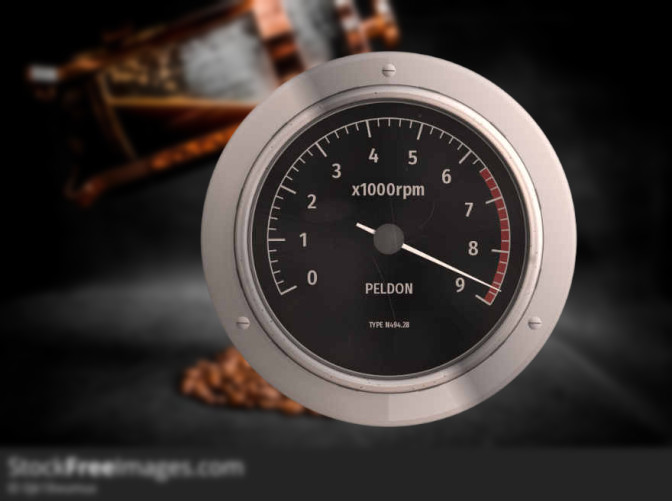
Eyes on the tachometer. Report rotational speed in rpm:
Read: 8700 rpm
